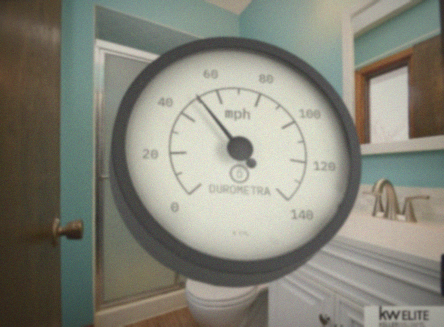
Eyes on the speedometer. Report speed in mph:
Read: 50 mph
